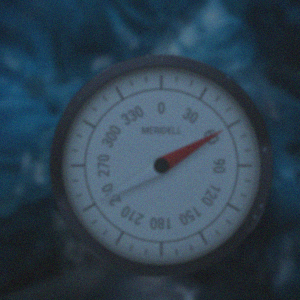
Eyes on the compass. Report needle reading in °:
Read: 60 °
